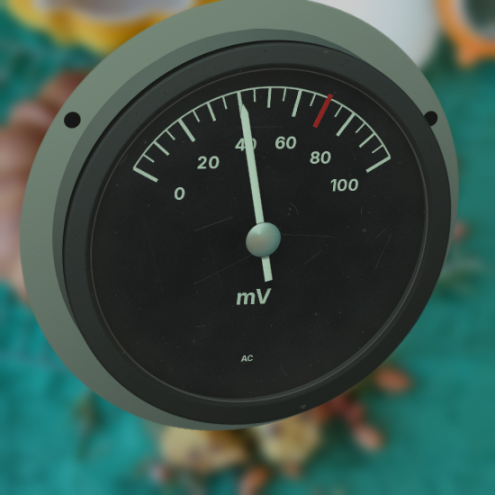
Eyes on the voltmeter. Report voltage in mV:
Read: 40 mV
